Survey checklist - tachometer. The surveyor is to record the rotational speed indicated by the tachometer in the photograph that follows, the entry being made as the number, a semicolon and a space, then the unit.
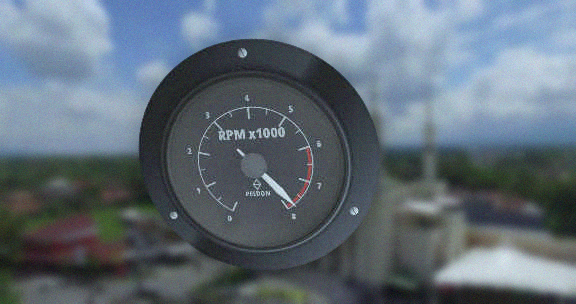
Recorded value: 7750; rpm
